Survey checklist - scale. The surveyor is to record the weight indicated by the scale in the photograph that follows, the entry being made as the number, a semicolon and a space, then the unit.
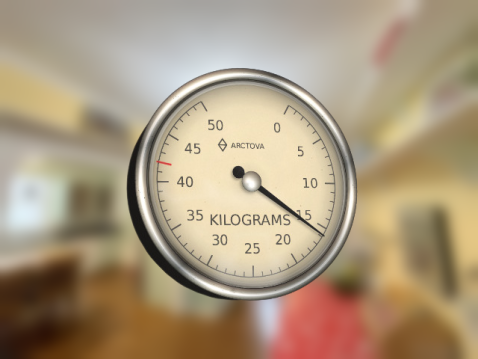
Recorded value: 16; kg
